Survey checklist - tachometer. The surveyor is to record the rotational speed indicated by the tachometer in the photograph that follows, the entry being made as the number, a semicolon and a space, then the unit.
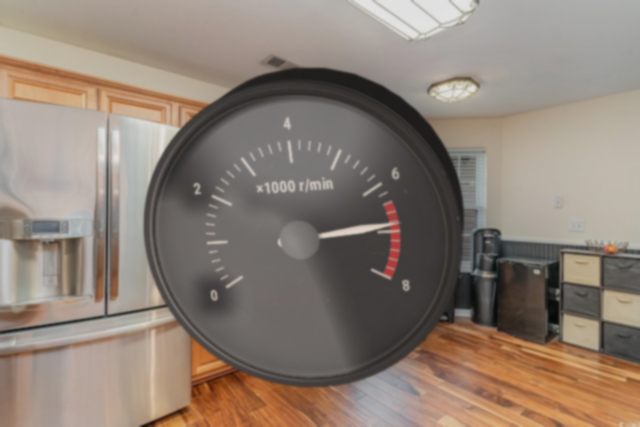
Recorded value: 6800; rpm
